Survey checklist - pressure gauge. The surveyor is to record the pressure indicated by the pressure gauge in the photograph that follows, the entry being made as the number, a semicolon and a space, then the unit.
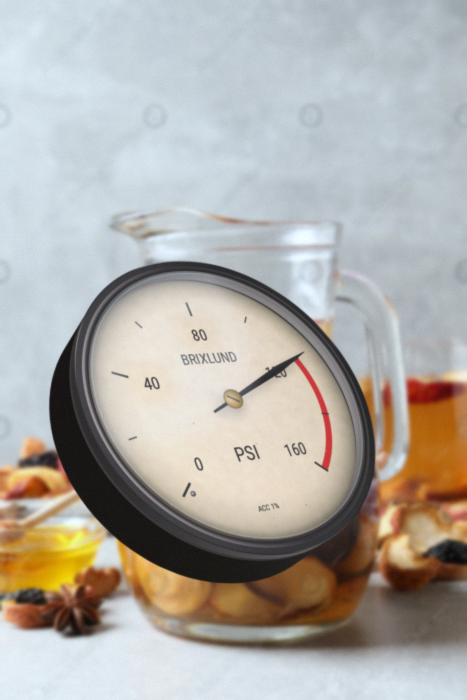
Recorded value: 120; psi
